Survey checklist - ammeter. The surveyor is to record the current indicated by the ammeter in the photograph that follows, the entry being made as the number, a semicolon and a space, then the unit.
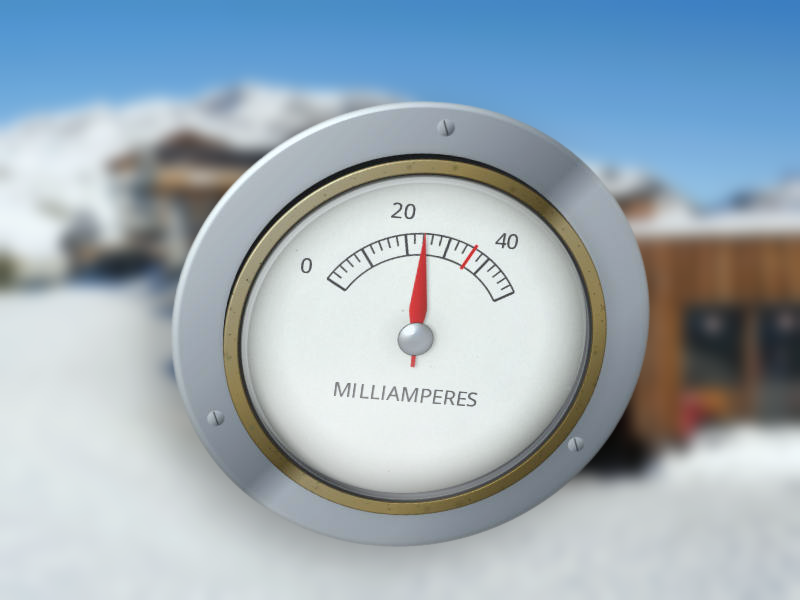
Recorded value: 24; mA
